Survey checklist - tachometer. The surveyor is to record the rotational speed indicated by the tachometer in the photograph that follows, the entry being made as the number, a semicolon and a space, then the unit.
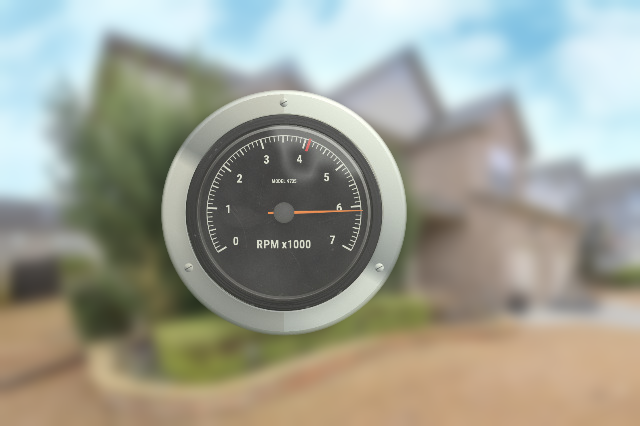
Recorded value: 6100; rpm
